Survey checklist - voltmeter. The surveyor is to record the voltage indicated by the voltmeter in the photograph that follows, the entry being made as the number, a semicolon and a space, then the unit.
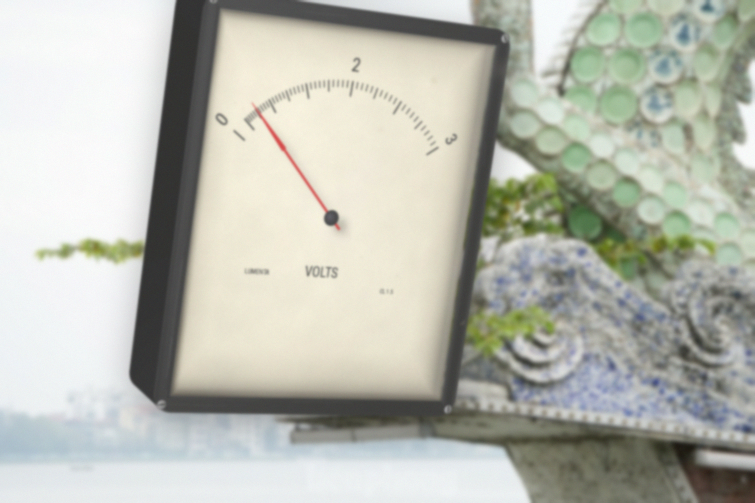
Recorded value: 0.75; V
